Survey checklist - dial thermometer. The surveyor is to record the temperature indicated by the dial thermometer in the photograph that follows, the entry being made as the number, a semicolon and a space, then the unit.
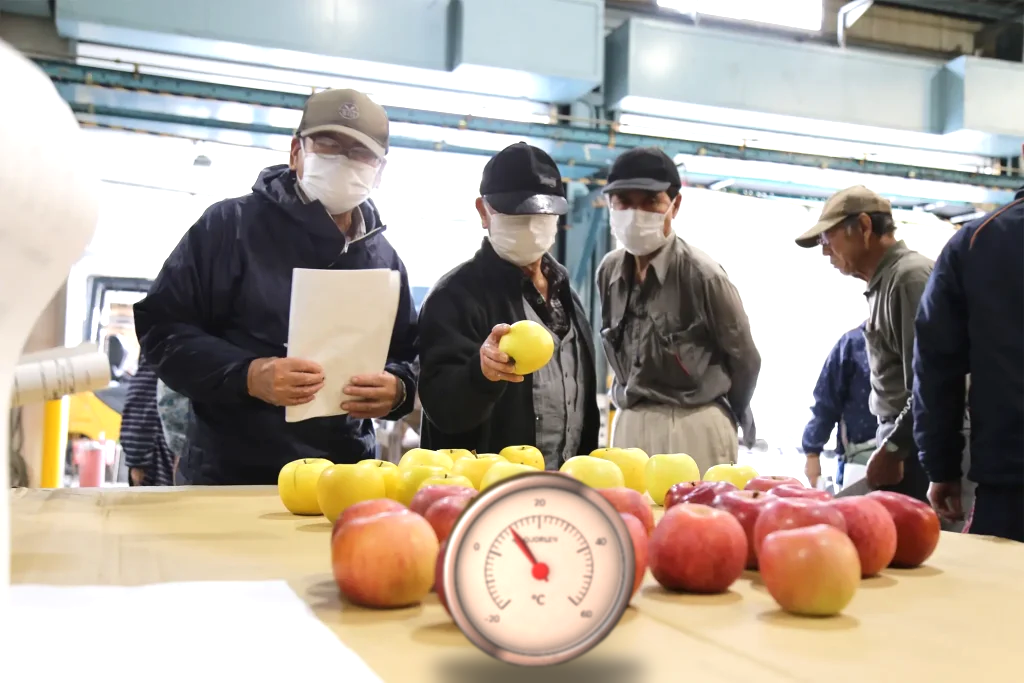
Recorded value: 10; °C
